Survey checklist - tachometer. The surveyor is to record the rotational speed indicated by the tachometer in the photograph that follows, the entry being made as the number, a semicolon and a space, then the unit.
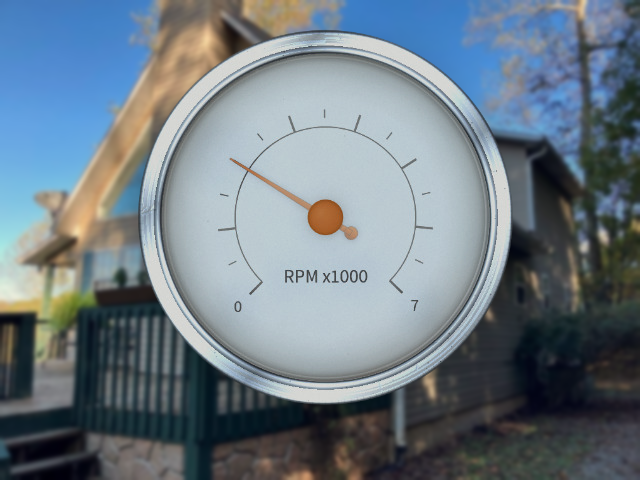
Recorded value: 2000; rpm
